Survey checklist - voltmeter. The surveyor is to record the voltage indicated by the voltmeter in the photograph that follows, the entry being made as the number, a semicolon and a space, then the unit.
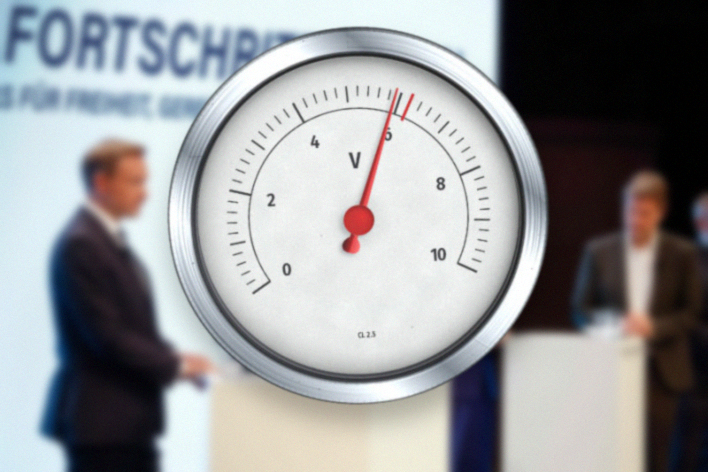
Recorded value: 5.9; V
